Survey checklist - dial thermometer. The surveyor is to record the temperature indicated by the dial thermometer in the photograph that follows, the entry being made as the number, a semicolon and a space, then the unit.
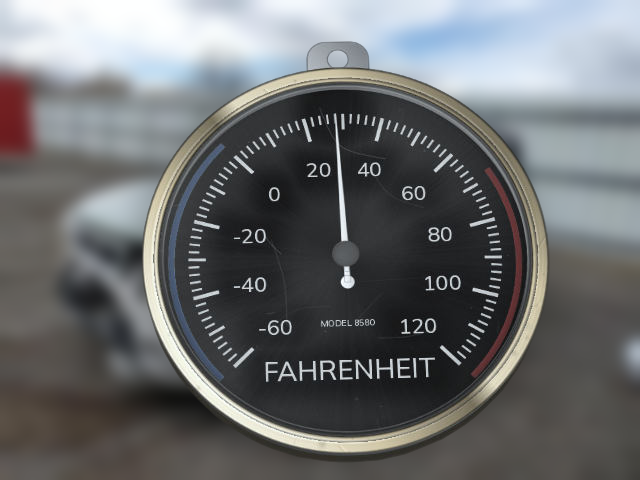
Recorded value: 28; °F
